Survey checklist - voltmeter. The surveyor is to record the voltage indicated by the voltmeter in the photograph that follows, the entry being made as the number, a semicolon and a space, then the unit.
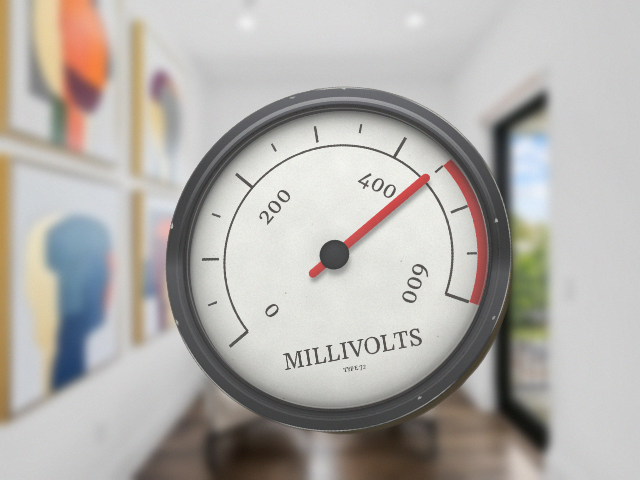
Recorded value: 450; mV
